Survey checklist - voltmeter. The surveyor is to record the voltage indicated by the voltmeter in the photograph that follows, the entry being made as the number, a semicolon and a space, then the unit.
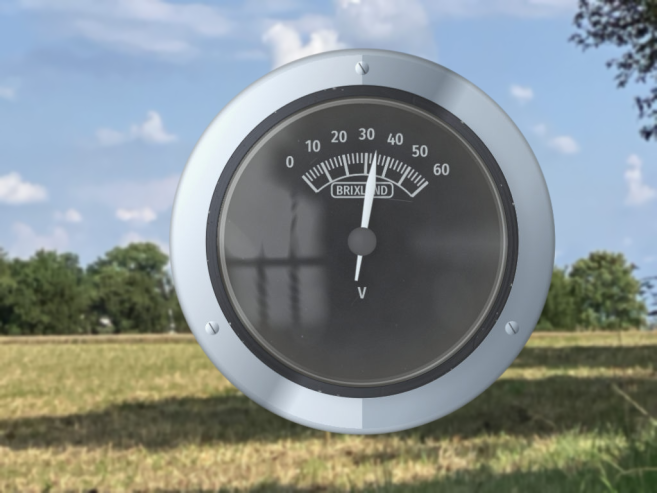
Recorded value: 34; V
